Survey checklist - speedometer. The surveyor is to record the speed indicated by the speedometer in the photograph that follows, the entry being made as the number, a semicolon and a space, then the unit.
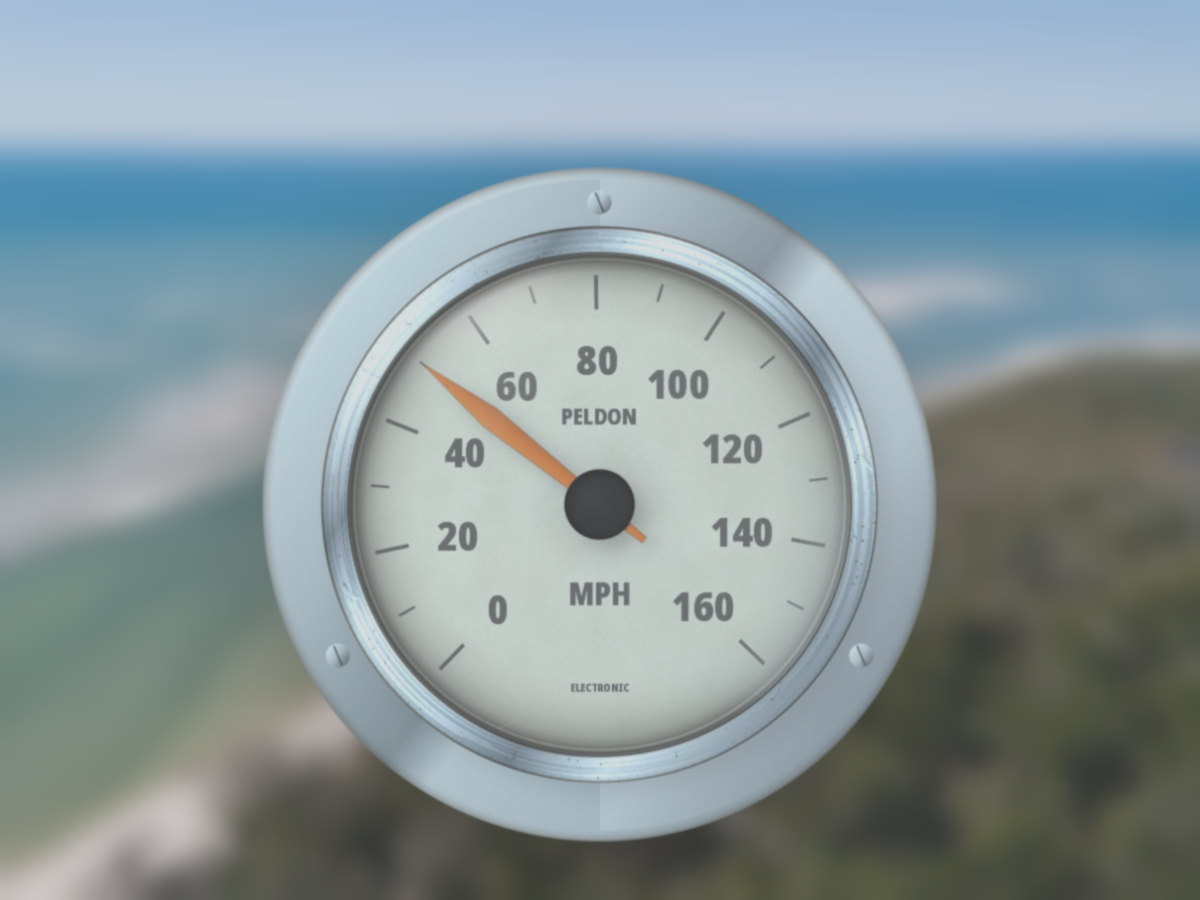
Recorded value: 50; mph
